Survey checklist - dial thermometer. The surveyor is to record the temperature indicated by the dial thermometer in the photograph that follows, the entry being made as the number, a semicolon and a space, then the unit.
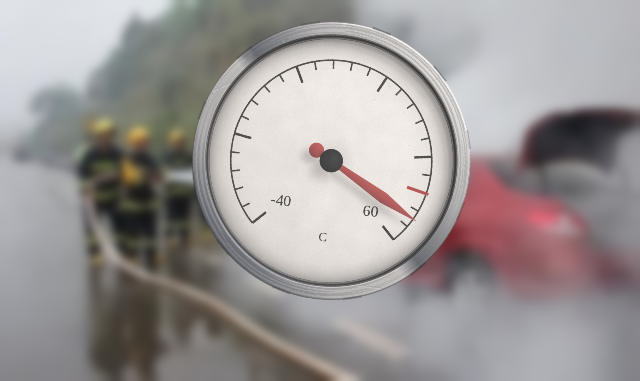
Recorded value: 54; °C
